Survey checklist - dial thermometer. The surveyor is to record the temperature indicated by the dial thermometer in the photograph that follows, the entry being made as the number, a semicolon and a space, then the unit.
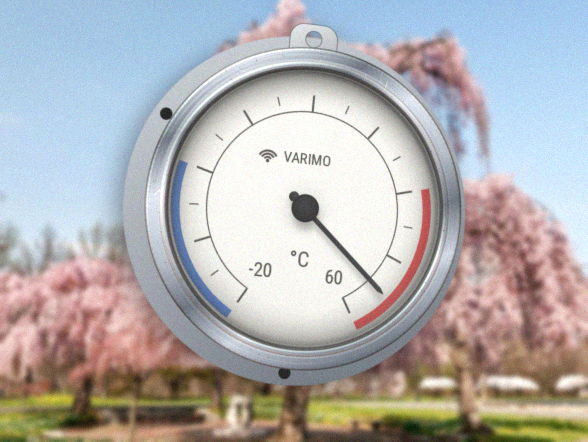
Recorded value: 55; °C
